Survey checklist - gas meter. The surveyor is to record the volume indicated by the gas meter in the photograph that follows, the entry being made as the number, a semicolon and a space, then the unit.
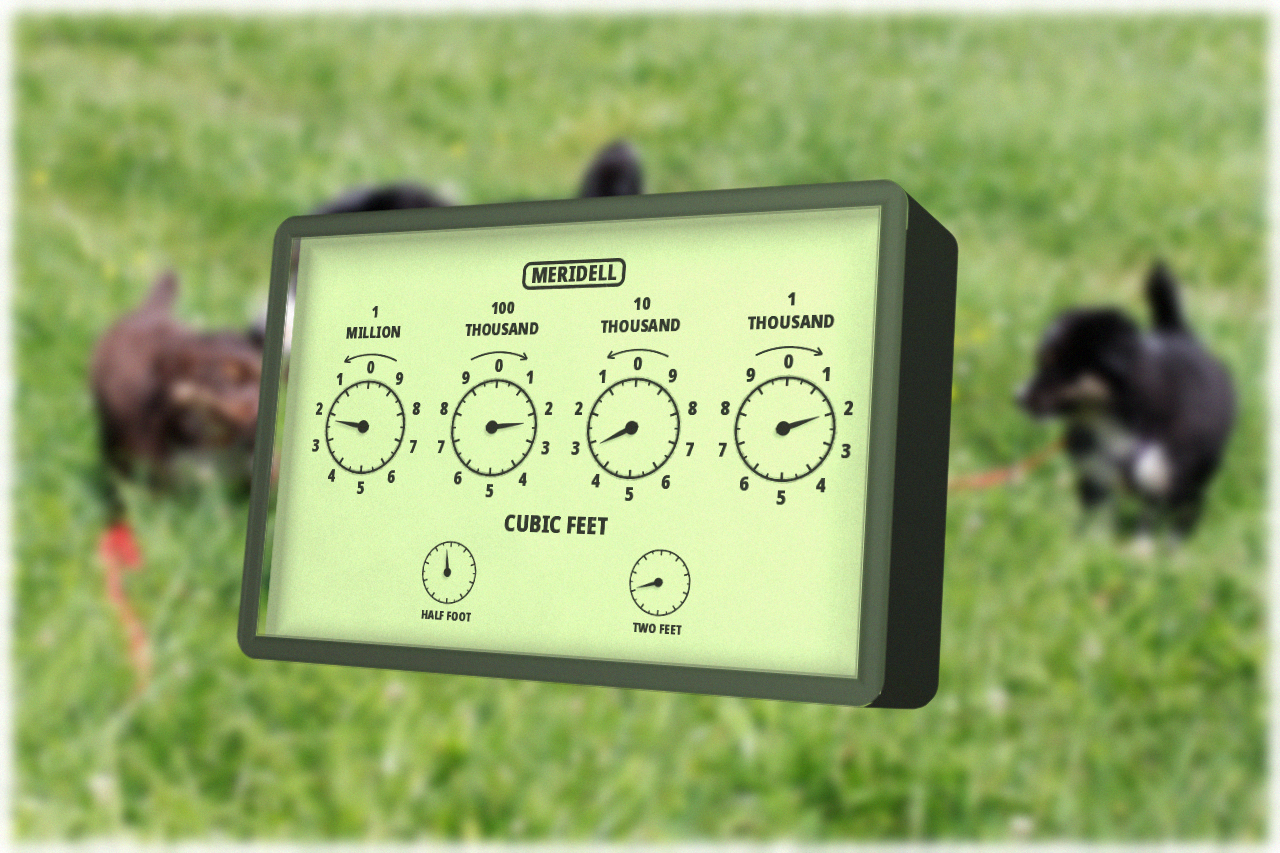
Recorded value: 223200; ft³
